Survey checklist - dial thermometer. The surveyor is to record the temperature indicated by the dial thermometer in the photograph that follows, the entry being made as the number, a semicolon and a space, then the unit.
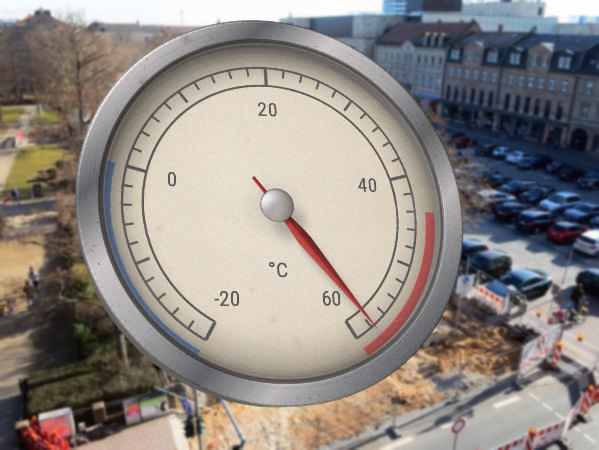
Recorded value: 58; °C
